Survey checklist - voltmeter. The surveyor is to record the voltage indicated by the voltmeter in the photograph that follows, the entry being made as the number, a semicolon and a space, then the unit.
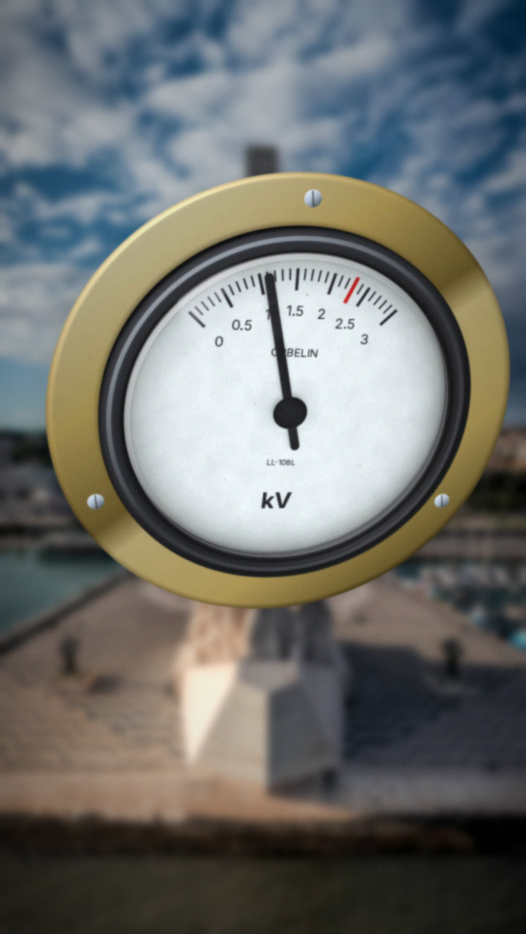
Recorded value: 1.1; kV
